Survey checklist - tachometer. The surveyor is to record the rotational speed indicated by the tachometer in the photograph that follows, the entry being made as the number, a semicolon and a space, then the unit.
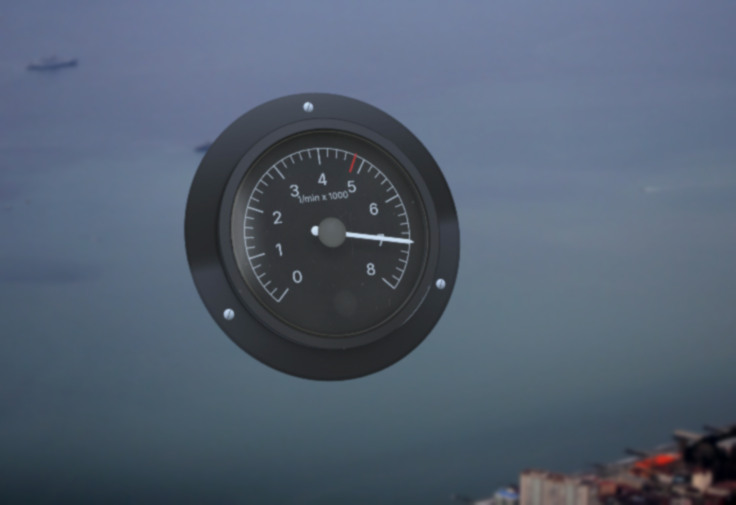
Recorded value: 7000; rpm
